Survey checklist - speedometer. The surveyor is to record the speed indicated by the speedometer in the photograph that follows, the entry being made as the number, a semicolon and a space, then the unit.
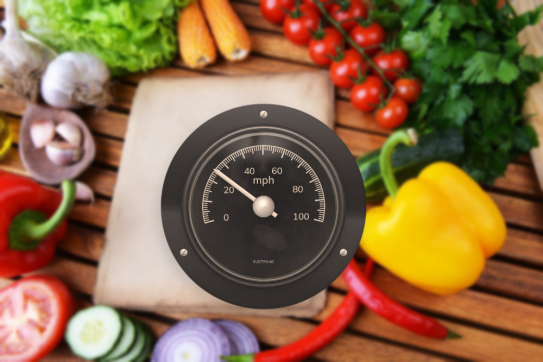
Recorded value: 25; mph
